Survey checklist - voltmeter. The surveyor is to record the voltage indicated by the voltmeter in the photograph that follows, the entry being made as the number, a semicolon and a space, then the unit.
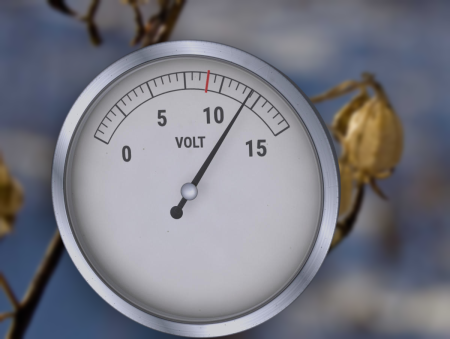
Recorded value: 12; V
